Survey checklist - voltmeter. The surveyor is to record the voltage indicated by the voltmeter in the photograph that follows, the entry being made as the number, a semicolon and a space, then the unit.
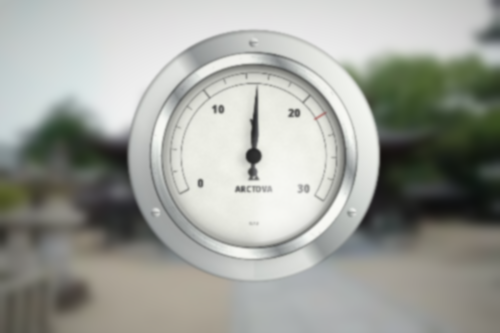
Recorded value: 15; V
